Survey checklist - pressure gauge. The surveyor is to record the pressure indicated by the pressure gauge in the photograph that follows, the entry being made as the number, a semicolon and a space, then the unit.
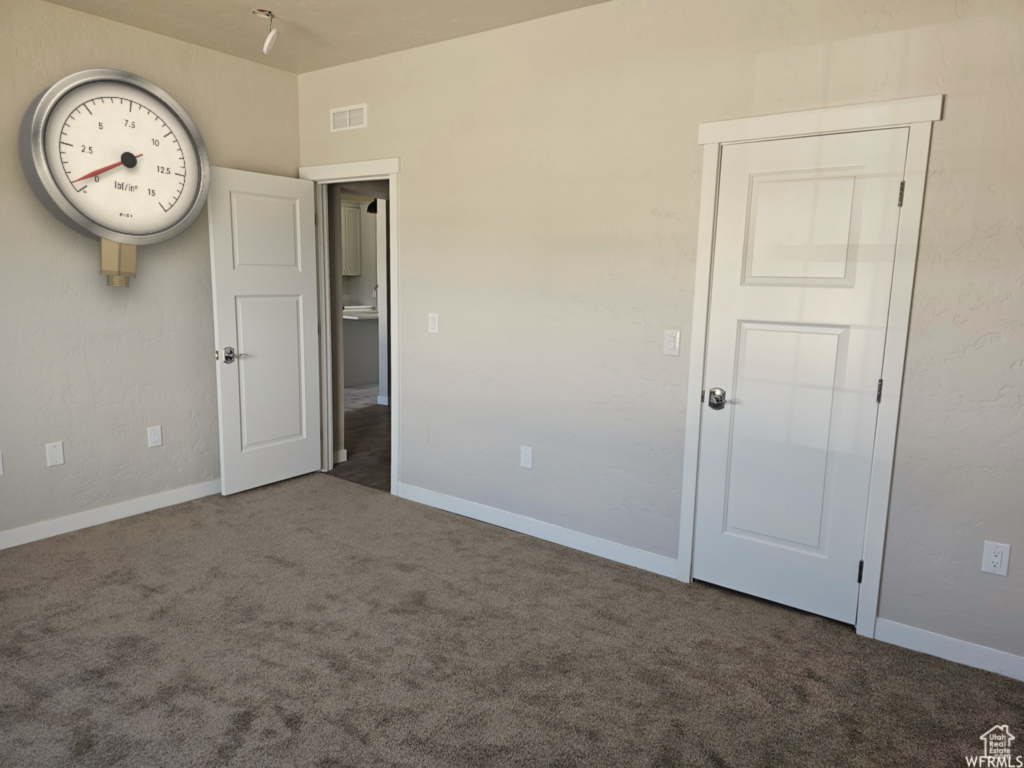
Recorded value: 0.5; psi
